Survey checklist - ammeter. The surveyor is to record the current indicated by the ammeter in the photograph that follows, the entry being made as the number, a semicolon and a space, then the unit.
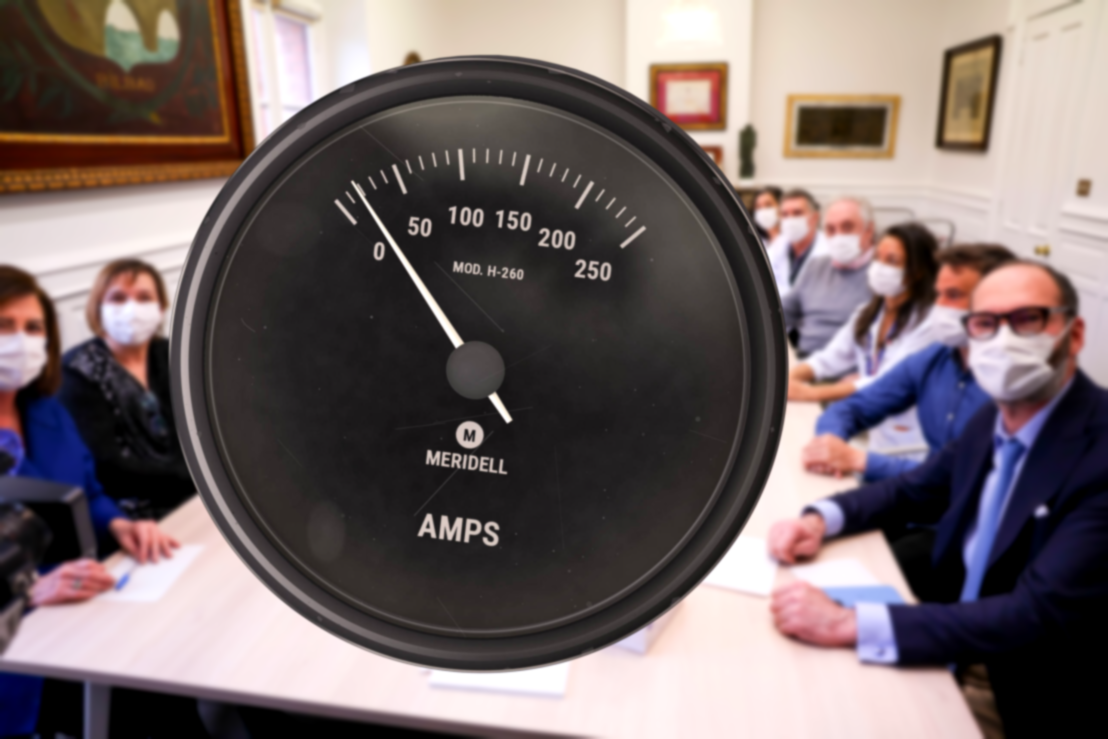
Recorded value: 20; A
